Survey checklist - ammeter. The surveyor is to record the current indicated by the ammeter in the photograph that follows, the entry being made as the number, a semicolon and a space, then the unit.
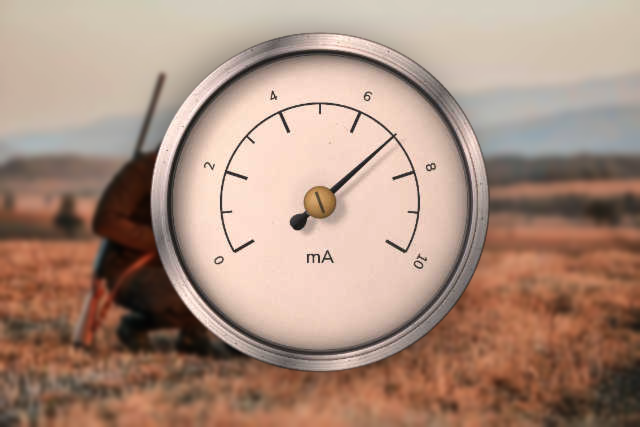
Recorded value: 7; mA
